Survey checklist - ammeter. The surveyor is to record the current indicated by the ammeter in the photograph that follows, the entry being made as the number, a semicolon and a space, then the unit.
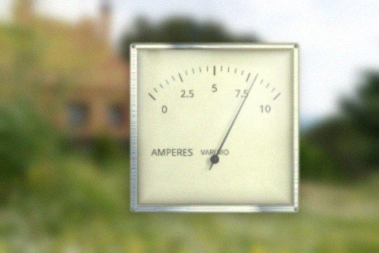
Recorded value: 8; A
